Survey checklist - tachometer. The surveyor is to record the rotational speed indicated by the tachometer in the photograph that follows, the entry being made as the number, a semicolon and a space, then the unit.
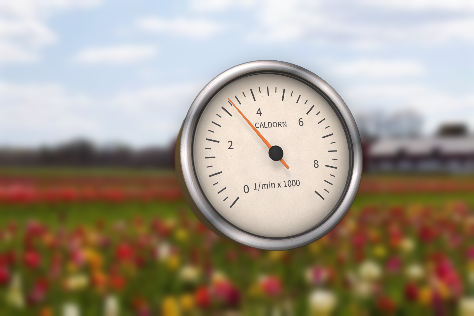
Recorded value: 3250; rpm
